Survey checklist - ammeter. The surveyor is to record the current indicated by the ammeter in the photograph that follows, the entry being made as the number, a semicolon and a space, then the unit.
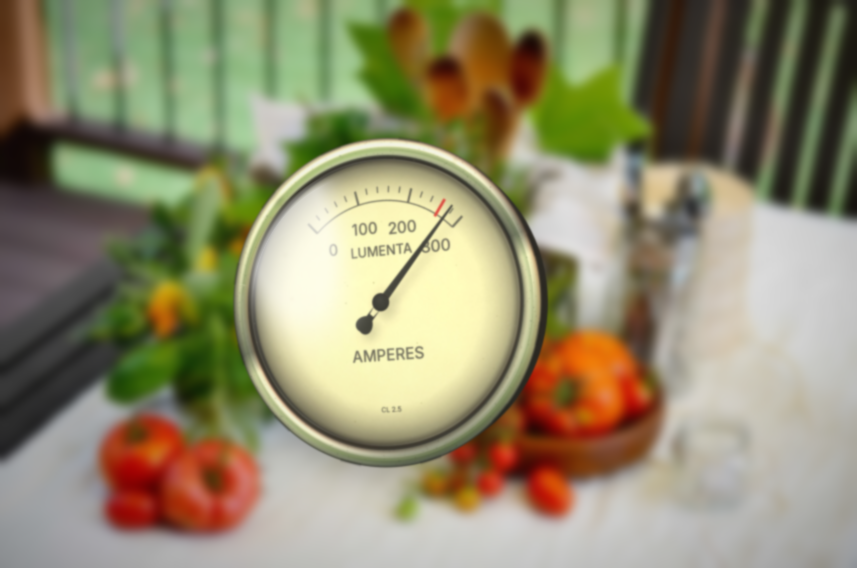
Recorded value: 280; A
